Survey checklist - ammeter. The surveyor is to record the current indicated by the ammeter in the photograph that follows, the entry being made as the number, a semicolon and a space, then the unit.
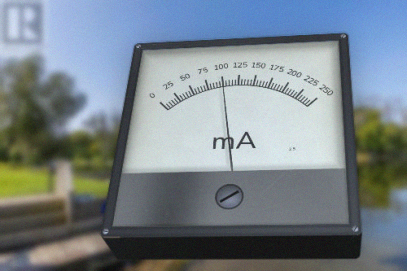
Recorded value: 100; mA
